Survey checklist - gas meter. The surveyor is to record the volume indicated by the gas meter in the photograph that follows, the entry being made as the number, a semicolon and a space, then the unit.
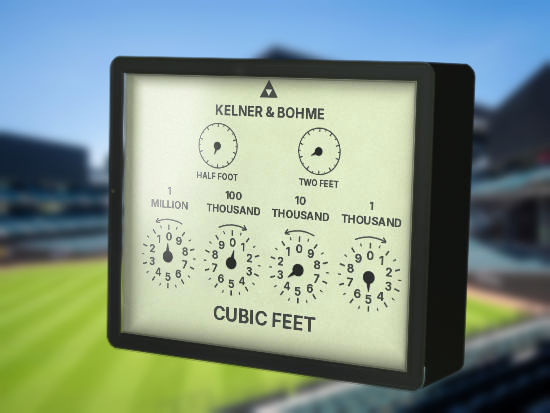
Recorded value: 3500; ft³
